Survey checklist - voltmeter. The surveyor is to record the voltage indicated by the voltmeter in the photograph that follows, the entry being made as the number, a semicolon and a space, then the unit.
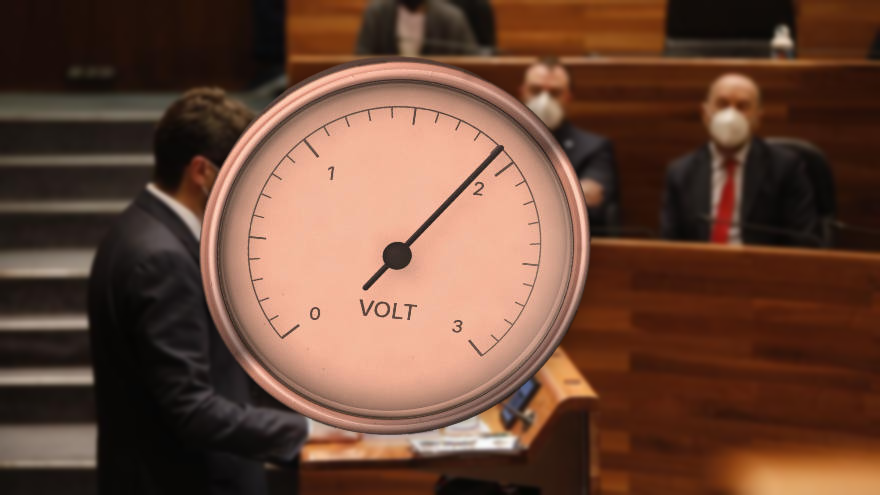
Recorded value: 1.9; V
